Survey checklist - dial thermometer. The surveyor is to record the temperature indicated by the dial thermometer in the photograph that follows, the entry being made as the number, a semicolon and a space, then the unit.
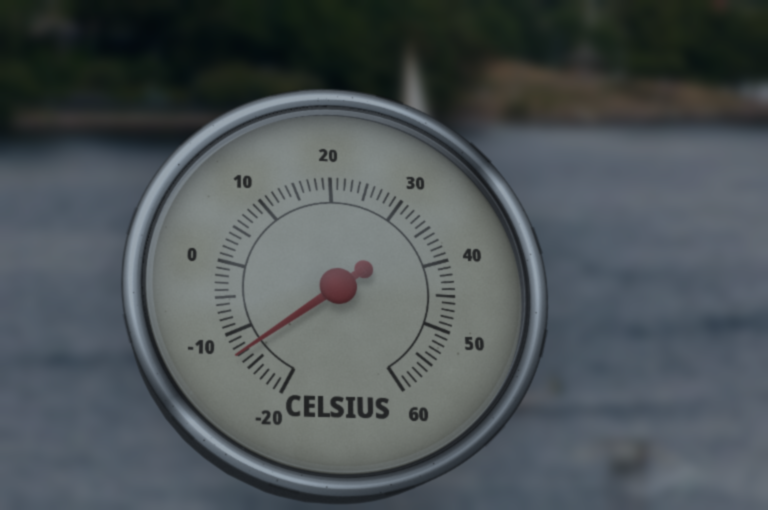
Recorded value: -13; °C
